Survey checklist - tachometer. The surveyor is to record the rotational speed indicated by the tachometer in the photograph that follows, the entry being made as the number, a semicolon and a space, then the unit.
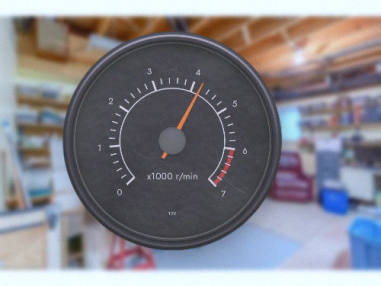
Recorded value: 4200; rpm
